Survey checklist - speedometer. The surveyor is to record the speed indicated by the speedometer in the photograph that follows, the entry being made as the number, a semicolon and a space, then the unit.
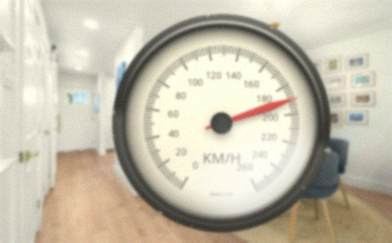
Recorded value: 190; km/h
